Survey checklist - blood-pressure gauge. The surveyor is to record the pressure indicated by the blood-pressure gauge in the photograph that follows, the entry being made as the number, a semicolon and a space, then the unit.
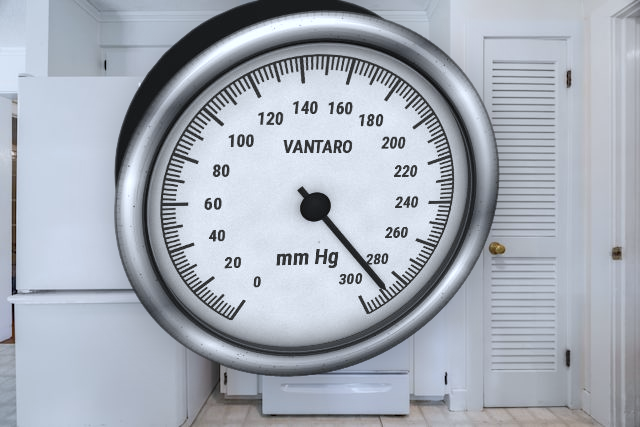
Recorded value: 288; mmHg
